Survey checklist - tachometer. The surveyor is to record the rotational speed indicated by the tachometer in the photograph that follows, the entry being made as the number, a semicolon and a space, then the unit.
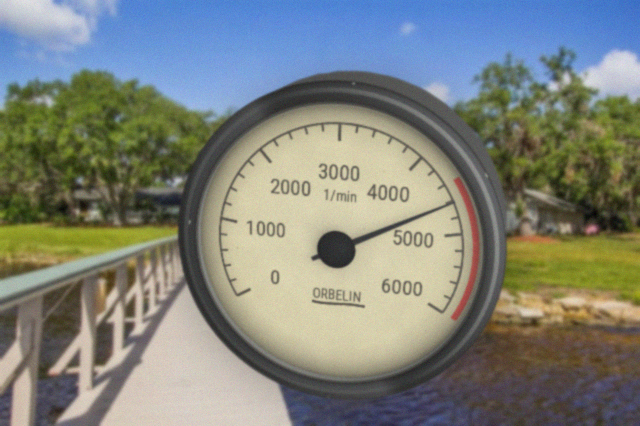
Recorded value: 4600; rpm
